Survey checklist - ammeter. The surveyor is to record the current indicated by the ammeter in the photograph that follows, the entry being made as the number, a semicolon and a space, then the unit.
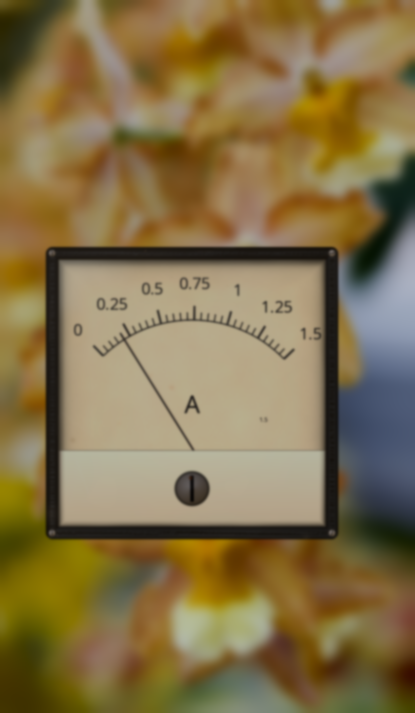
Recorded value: 0.2; A
